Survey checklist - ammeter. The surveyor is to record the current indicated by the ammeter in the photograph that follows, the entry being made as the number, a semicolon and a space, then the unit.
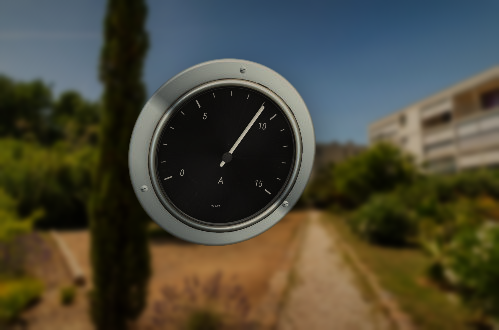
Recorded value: 9; A
